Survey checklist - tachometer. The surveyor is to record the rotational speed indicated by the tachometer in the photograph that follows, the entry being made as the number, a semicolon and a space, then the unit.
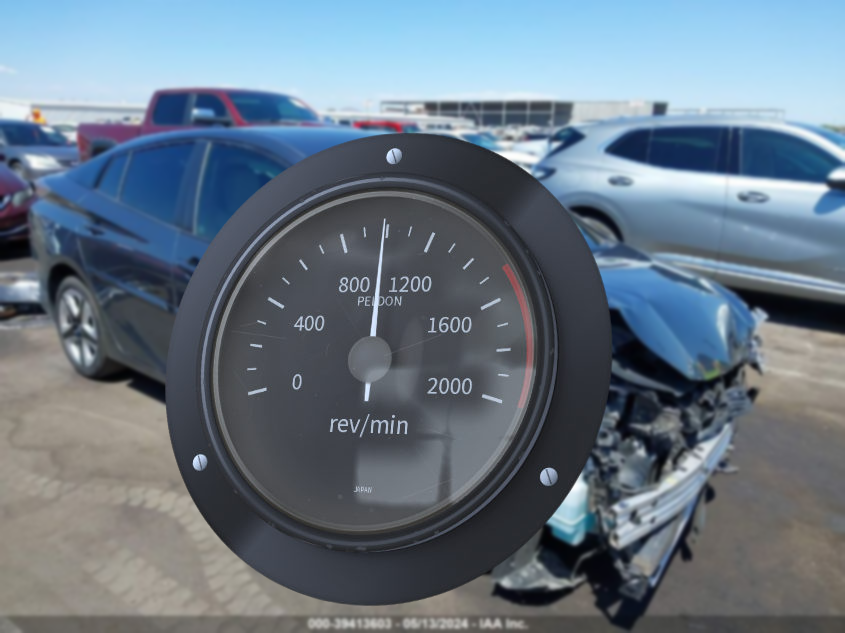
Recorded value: 1000; rpm
